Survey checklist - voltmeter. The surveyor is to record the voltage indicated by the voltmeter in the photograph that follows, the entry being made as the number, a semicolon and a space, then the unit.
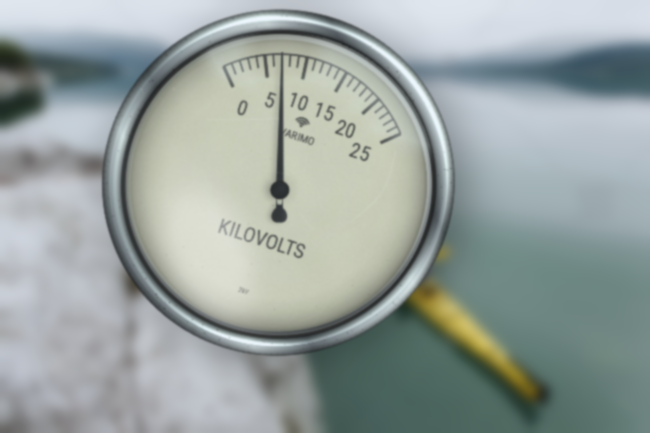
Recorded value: 7; kV
